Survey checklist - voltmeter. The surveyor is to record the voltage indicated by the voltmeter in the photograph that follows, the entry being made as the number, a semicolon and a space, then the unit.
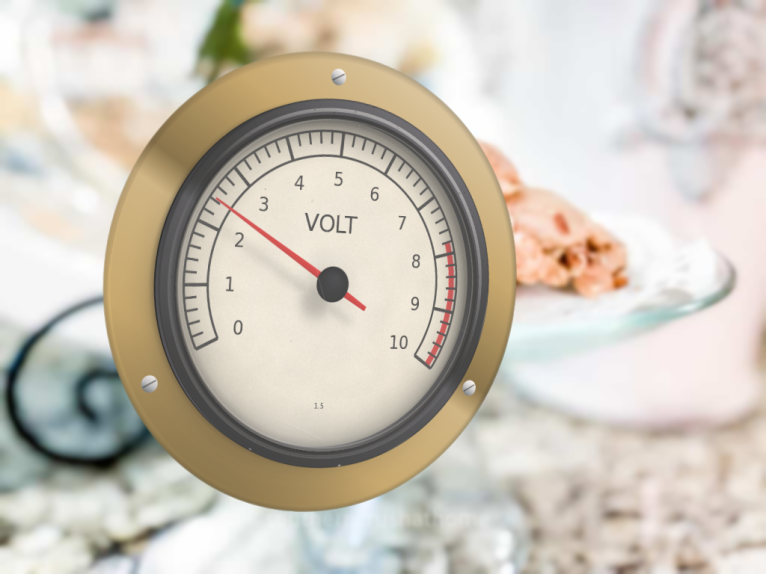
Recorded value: 2.4; V
